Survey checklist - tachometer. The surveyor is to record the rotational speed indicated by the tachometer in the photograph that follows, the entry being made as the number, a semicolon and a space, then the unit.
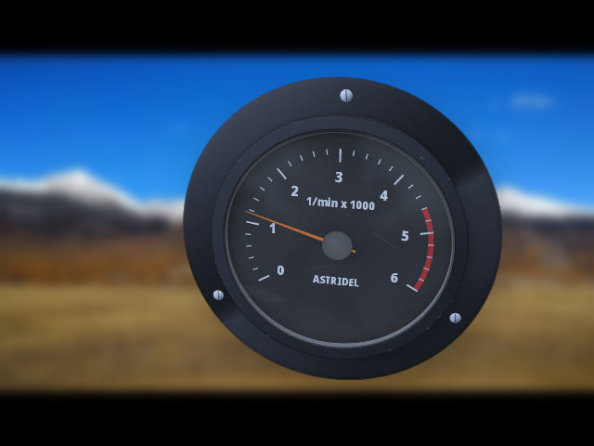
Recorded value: 1200; rpm
